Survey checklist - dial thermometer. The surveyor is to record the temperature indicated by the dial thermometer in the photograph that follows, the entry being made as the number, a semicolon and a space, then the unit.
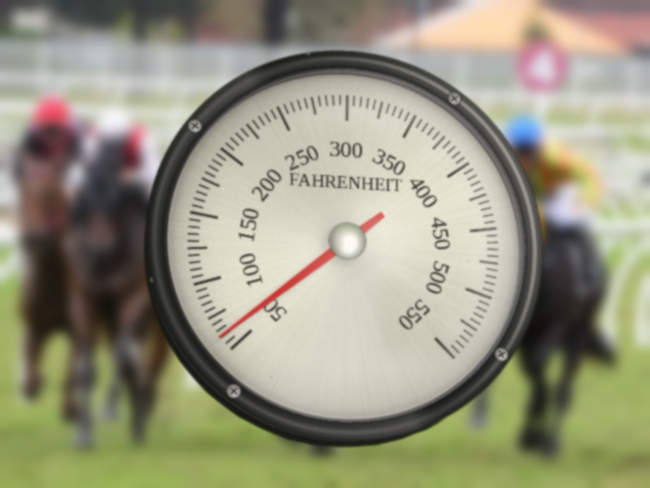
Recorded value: 60; °F
